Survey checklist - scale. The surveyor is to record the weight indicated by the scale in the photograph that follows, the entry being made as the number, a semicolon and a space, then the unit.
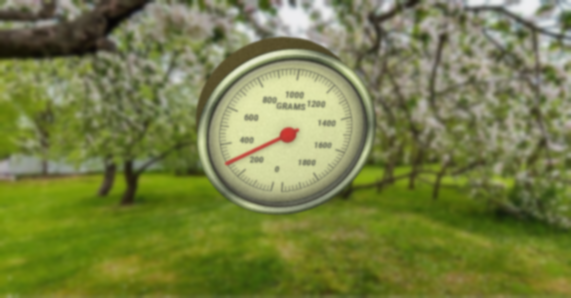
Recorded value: 300; g
